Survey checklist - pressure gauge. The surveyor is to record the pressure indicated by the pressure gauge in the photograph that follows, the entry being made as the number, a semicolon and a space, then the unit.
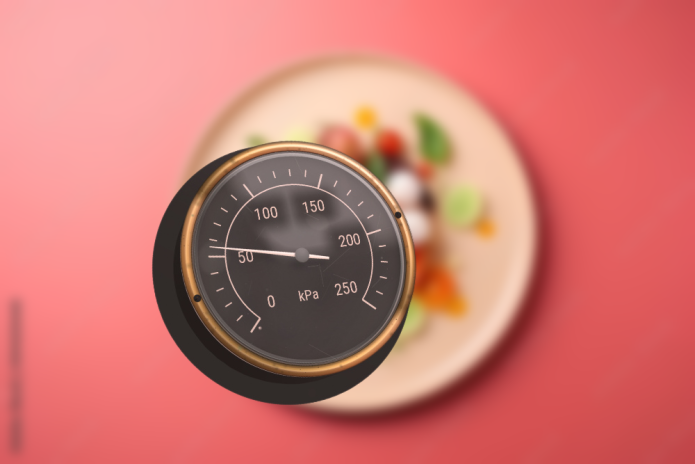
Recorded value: 55; kPa
